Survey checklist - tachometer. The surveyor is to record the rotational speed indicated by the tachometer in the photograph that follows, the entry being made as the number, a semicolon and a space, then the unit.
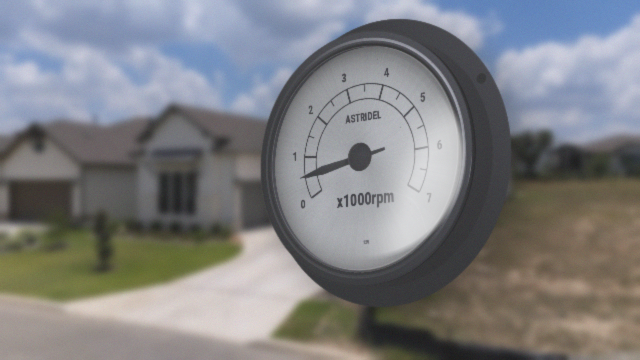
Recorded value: 500; rpm
